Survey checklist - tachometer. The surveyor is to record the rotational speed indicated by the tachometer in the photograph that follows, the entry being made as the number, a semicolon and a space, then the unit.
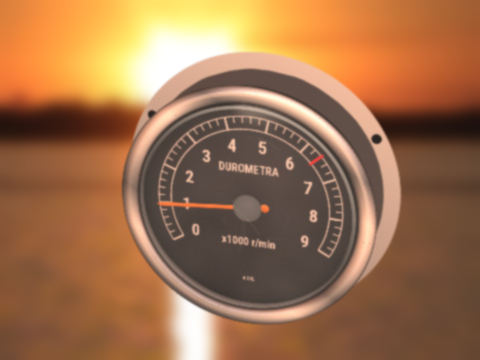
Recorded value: 1000; rpm
